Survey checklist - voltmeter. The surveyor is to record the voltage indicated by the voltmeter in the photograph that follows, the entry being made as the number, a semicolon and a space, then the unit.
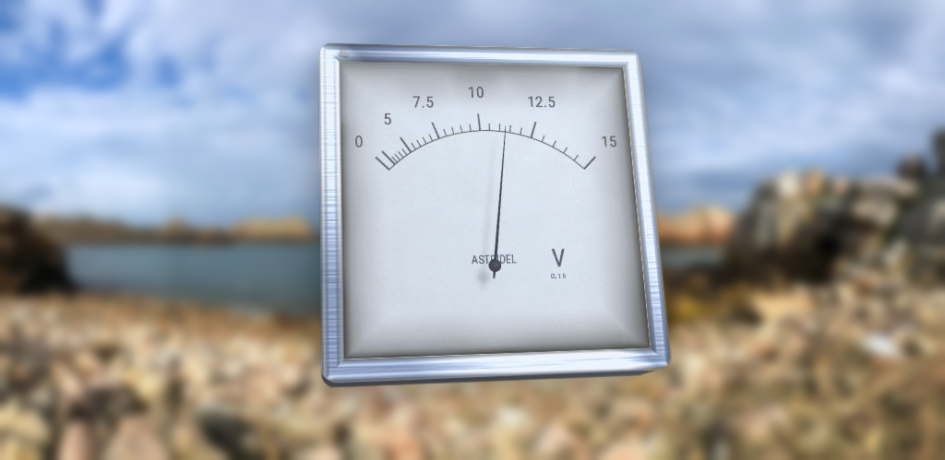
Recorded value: 11.25; V
